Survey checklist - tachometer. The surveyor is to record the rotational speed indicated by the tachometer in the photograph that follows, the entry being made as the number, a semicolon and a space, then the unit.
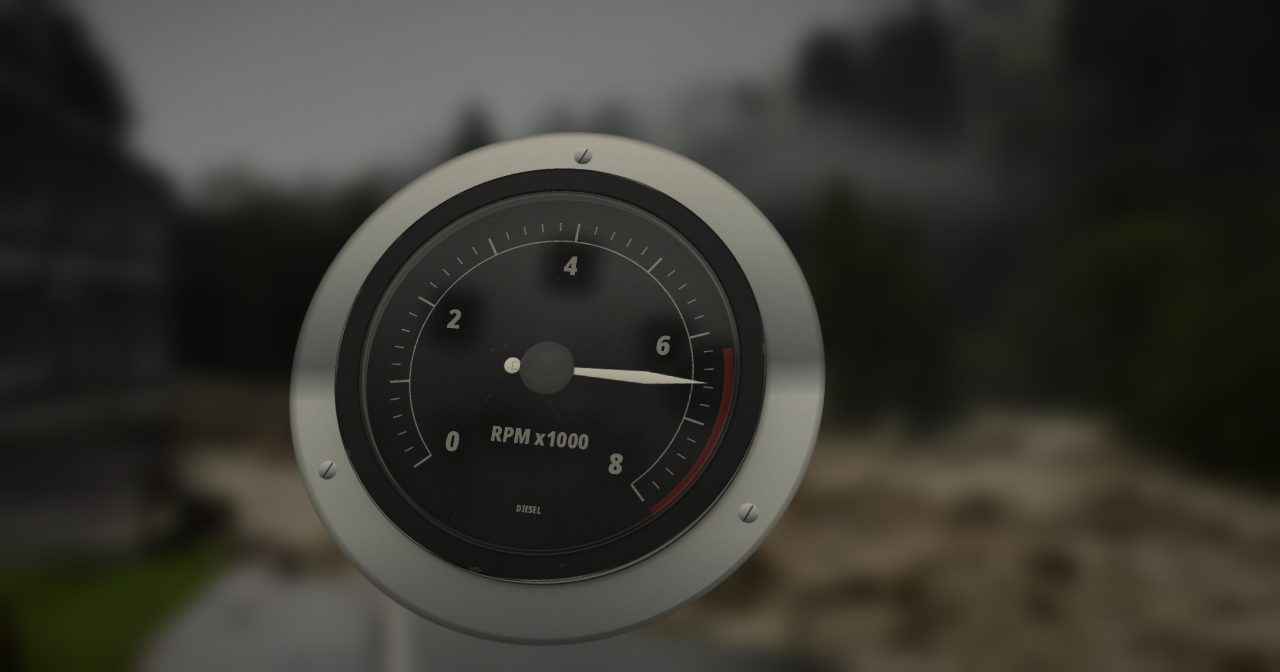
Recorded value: 6600; rpm
